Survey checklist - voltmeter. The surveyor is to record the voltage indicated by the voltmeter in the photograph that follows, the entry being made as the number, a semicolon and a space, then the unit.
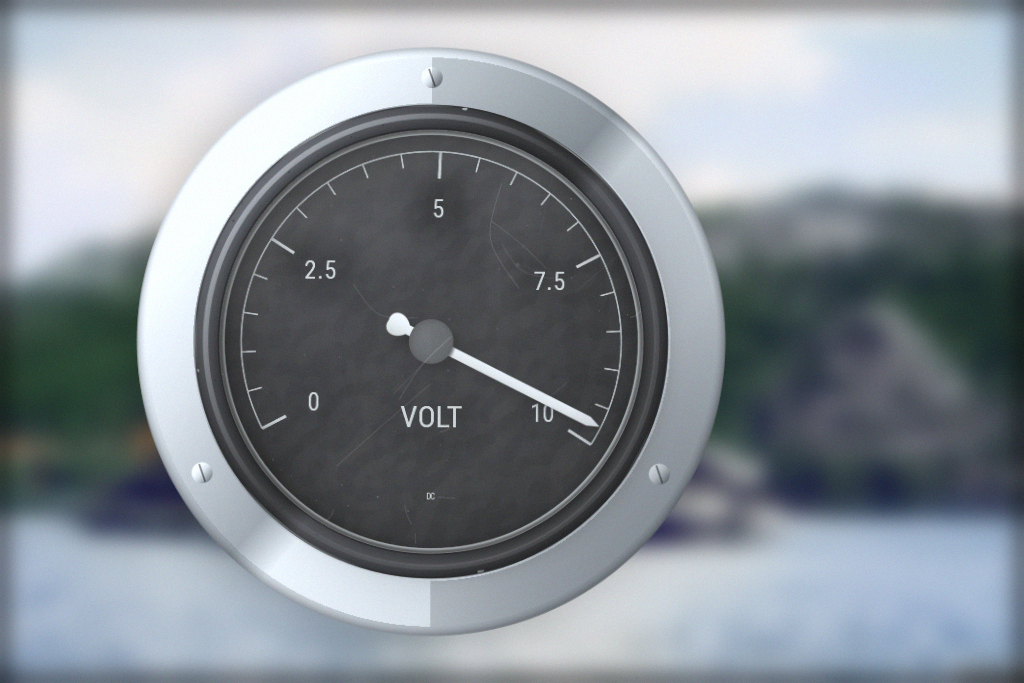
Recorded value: 9.75; V
